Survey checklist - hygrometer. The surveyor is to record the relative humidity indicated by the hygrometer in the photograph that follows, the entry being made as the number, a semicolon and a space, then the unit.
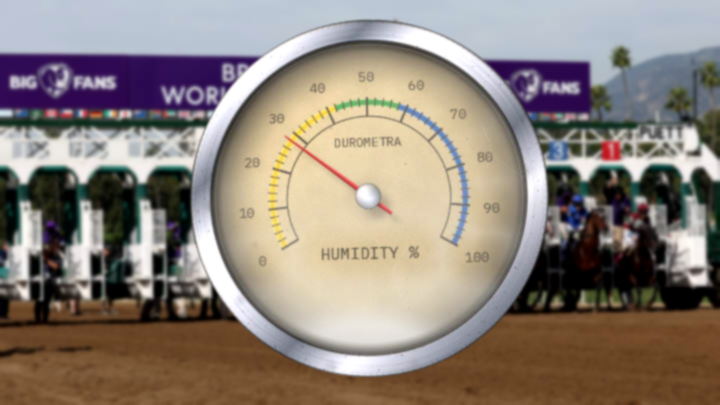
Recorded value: 28; %
